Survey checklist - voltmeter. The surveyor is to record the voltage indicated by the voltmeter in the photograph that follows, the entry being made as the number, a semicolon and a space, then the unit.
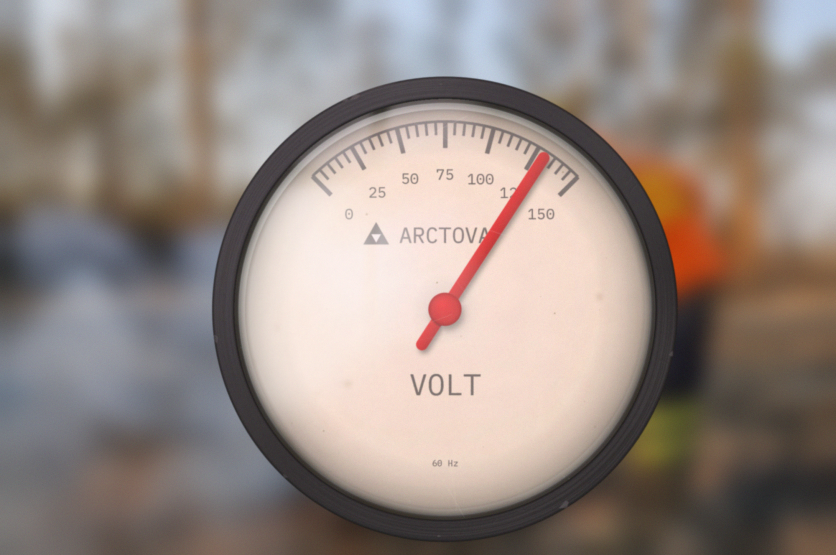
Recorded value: 130; V
